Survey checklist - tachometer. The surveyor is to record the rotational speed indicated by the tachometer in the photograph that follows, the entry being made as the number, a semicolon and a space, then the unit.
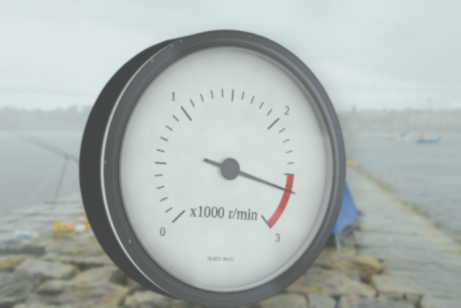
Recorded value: 2650; rpm
